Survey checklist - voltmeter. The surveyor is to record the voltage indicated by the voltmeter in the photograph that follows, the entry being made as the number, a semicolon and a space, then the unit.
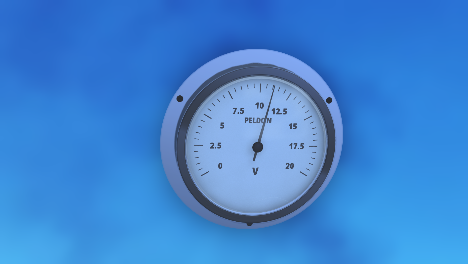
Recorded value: 11; V
